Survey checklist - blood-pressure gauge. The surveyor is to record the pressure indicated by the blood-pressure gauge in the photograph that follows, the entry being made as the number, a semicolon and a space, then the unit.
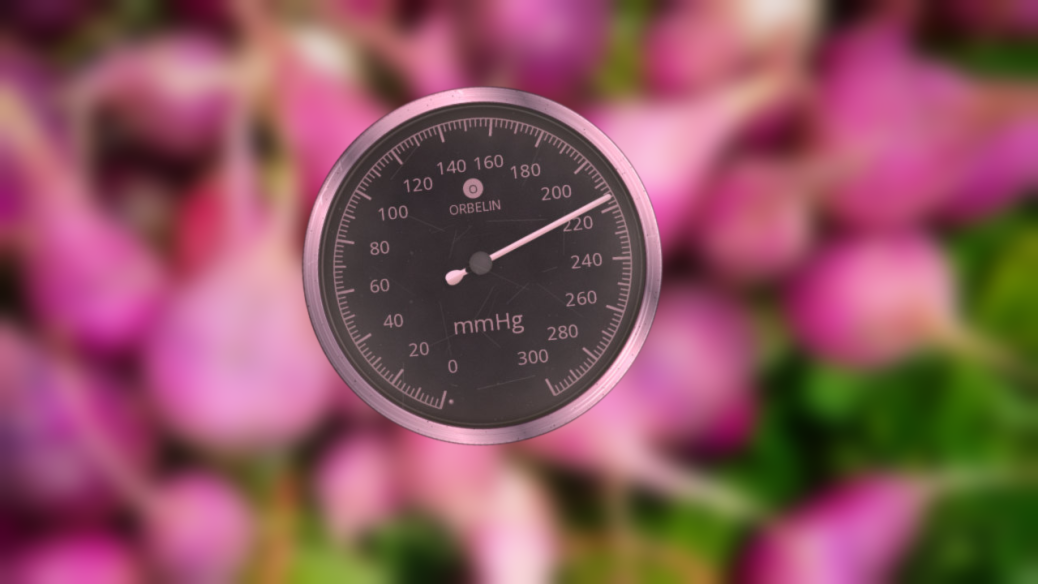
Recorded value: 216; mmHg
